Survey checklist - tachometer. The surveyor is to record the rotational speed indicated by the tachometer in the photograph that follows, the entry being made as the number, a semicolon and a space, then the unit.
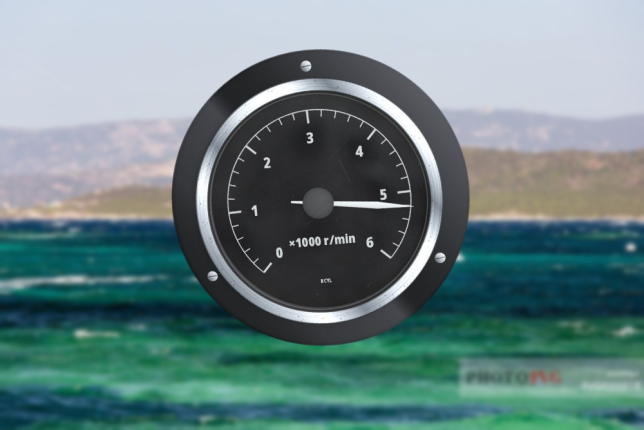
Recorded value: 5200; rpm
